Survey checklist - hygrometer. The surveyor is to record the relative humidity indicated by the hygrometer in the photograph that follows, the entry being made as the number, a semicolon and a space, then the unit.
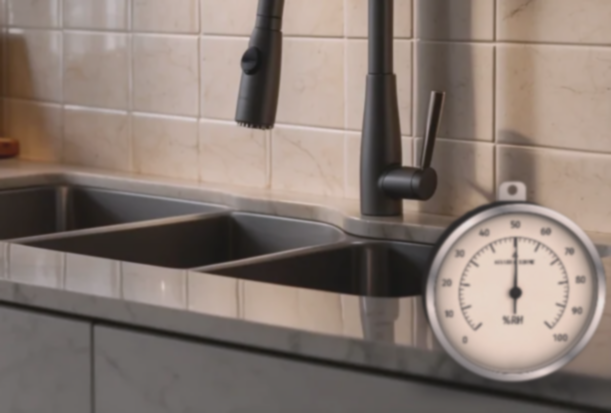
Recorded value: 50; %
